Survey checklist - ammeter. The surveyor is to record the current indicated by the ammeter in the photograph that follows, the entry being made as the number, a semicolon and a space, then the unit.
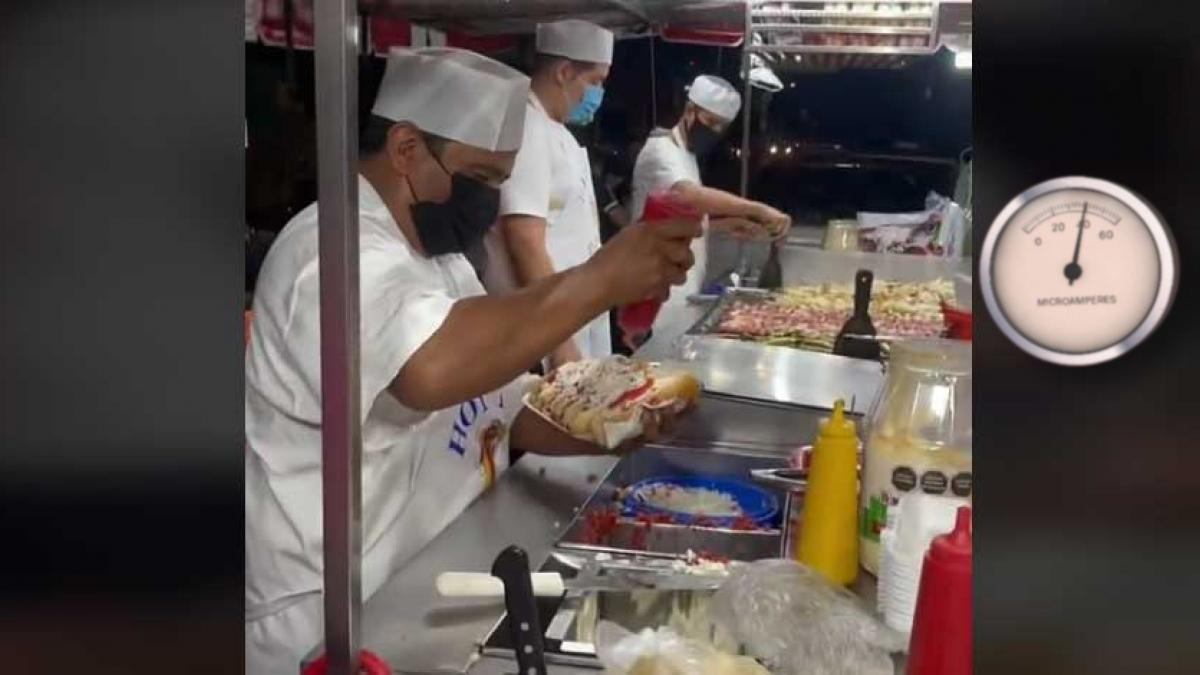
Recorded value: 40; µA
